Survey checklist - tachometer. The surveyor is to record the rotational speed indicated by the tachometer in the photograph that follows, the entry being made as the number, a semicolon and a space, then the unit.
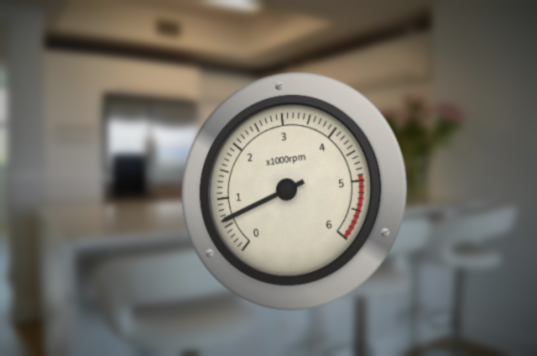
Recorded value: 600; rpm
